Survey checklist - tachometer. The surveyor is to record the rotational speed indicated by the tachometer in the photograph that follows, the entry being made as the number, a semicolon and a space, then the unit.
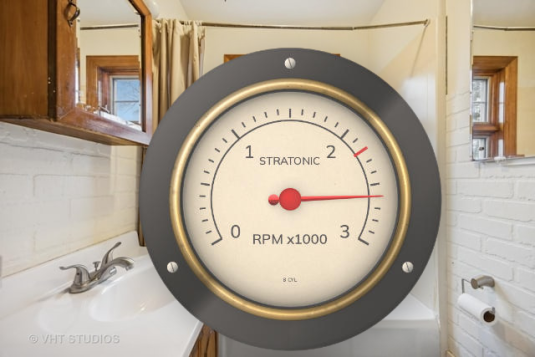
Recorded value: 2600; rpm
